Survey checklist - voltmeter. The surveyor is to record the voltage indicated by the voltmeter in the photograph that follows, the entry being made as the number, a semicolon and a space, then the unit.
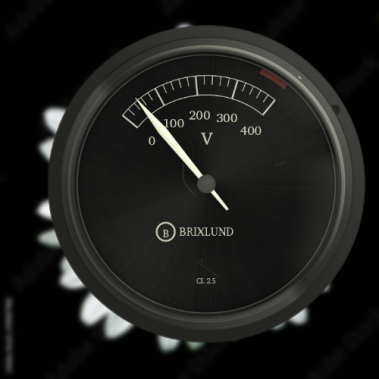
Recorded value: 50; V
